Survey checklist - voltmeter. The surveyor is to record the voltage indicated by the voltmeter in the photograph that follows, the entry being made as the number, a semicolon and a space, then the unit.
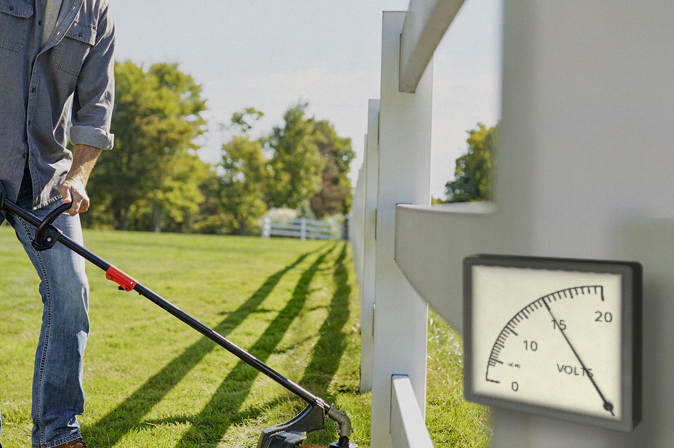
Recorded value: 15; V
